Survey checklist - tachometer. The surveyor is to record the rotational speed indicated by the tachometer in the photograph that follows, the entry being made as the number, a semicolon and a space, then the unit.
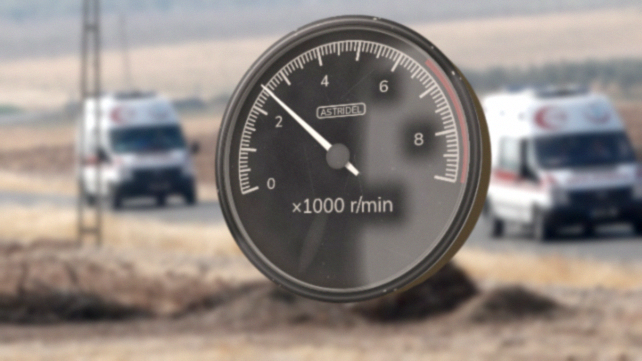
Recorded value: 2500; rpm
